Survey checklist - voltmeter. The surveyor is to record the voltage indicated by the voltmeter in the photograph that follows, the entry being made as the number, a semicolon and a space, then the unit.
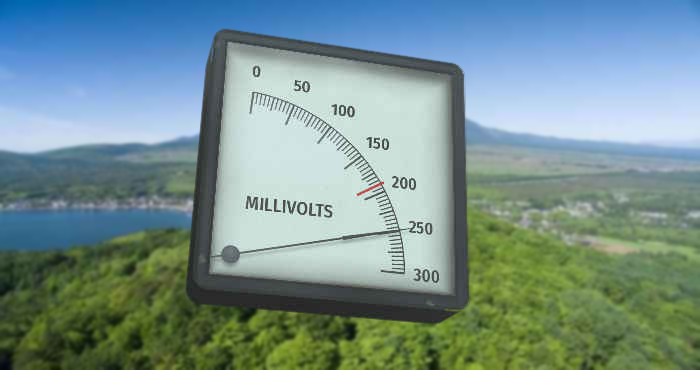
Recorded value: 250; mV
